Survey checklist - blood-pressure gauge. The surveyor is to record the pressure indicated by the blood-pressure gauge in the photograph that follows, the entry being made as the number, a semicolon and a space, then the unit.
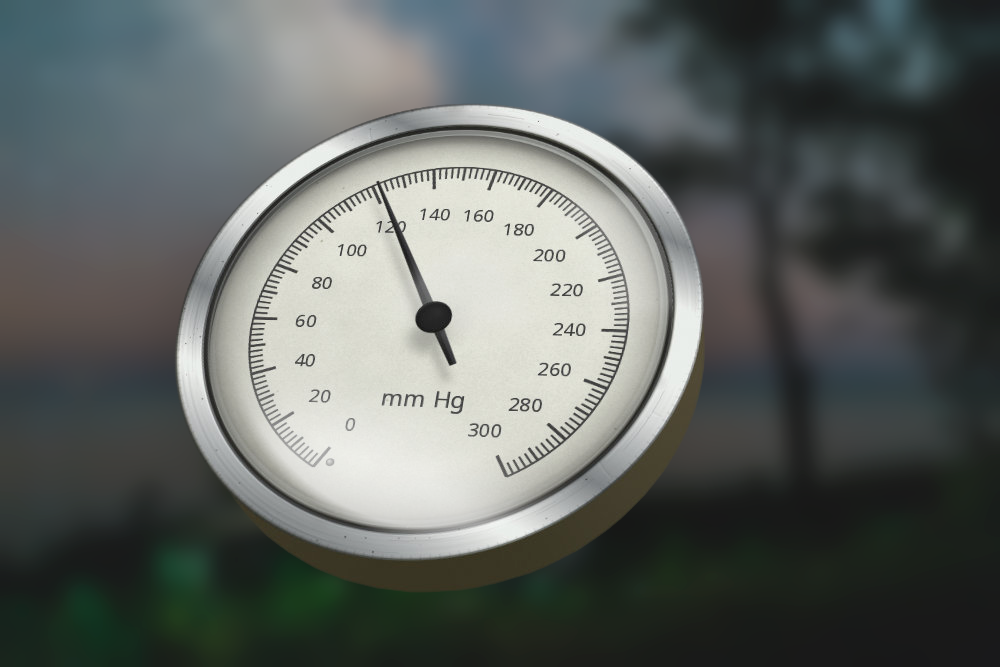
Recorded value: 122; mmHg
